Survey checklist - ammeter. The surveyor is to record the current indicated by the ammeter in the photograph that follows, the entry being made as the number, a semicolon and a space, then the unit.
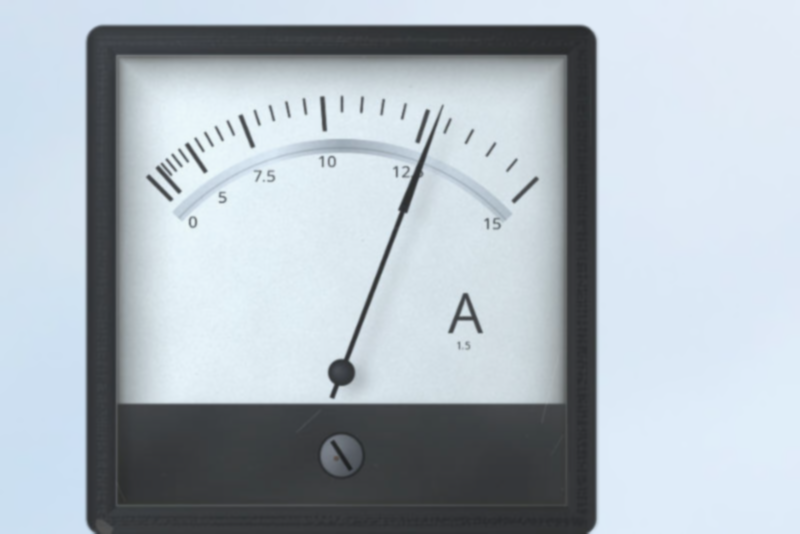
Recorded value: 12.75; A
